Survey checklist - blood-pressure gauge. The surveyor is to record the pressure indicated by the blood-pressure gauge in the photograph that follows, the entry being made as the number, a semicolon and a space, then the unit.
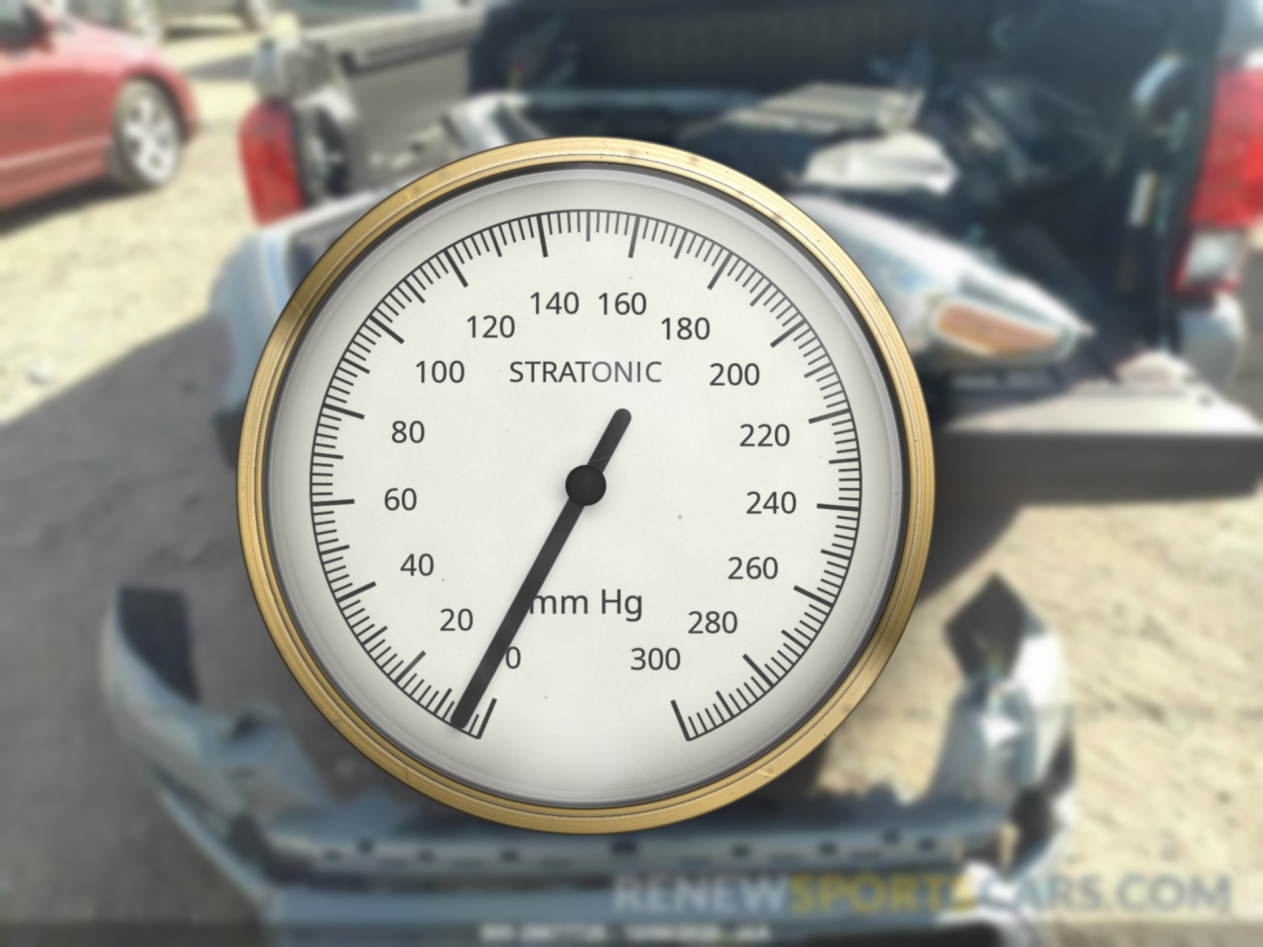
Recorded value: 5; mmHg
